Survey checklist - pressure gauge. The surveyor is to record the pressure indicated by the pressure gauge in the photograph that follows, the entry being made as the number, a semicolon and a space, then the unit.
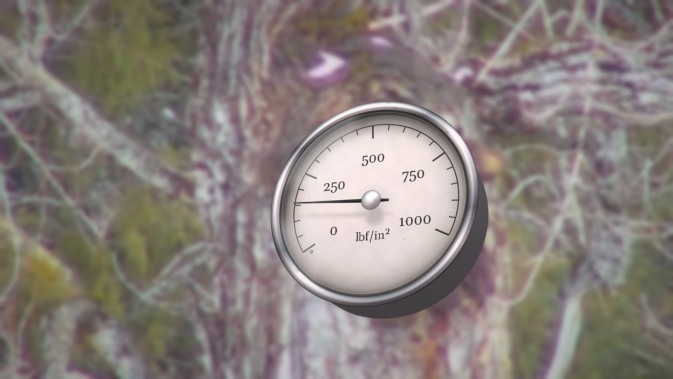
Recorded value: 150; psi
